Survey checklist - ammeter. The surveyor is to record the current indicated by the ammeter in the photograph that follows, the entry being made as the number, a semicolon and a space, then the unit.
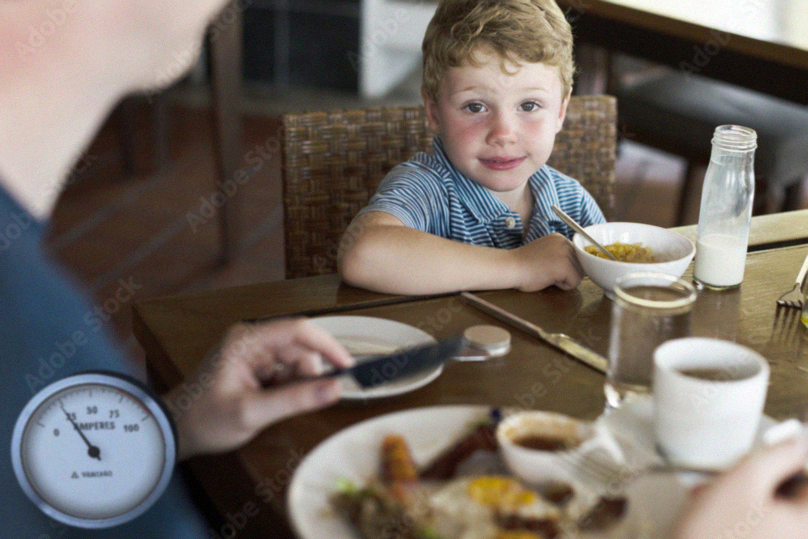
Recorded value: 25; A
